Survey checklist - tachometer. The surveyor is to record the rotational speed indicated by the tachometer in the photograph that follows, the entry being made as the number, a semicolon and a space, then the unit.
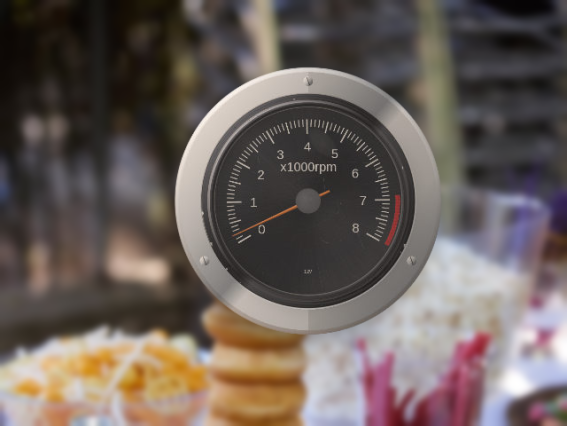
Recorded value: 200; rpm
